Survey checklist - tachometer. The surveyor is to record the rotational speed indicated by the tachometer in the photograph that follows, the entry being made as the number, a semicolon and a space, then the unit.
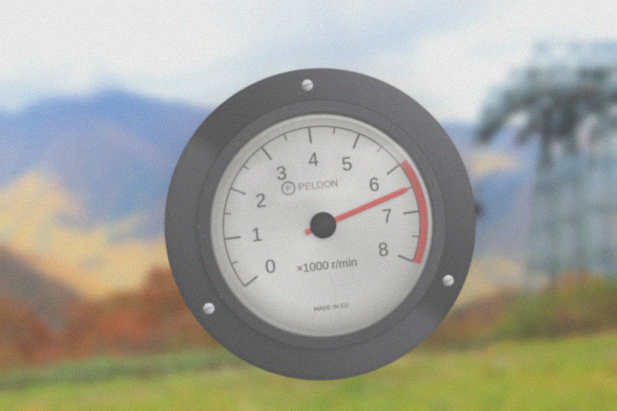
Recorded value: 6500; rpm
